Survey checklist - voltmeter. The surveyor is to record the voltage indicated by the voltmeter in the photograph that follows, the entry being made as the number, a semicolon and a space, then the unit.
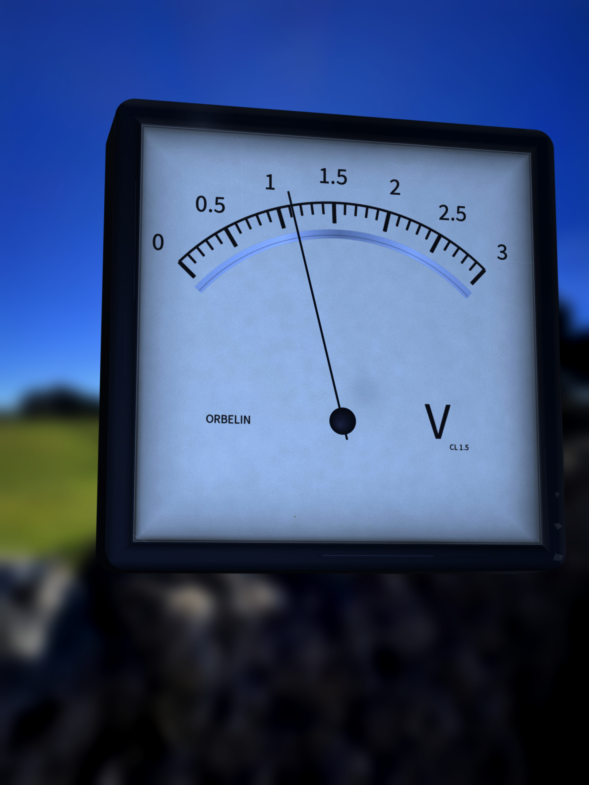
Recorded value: 1.1; V
